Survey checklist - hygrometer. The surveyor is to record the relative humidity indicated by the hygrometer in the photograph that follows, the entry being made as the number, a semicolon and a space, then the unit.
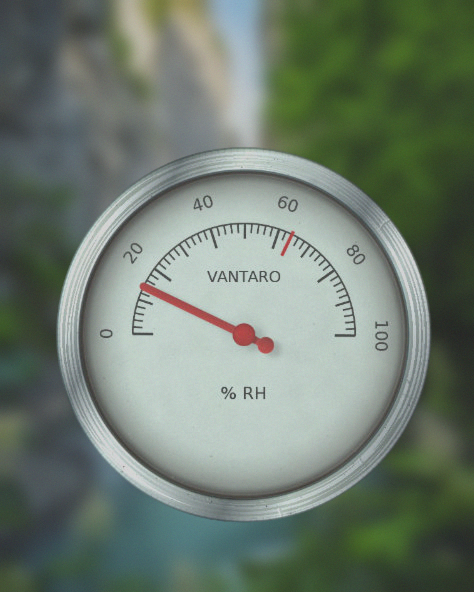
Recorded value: 14; %
